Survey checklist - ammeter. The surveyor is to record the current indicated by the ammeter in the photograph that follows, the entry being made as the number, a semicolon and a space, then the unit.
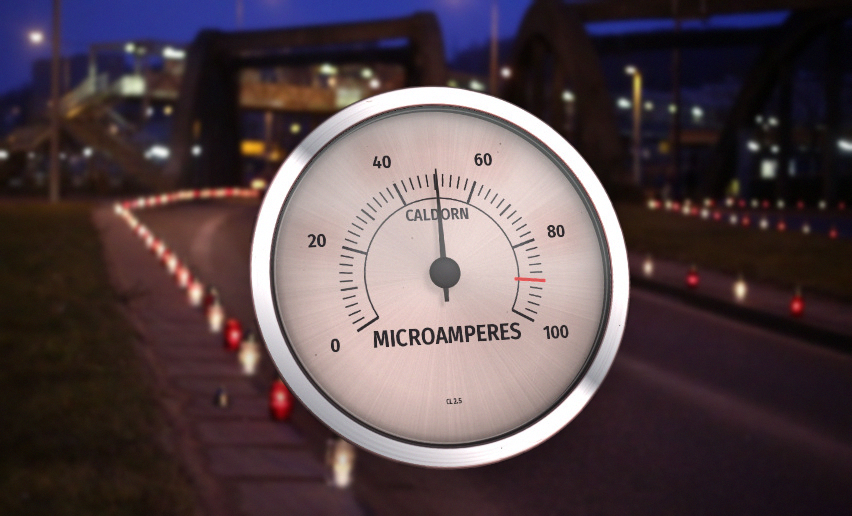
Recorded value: 50; µA
